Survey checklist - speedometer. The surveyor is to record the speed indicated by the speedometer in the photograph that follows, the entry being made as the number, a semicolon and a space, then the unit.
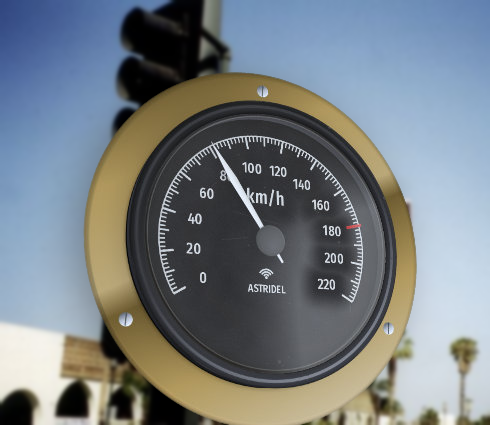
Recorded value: 80; km/h
